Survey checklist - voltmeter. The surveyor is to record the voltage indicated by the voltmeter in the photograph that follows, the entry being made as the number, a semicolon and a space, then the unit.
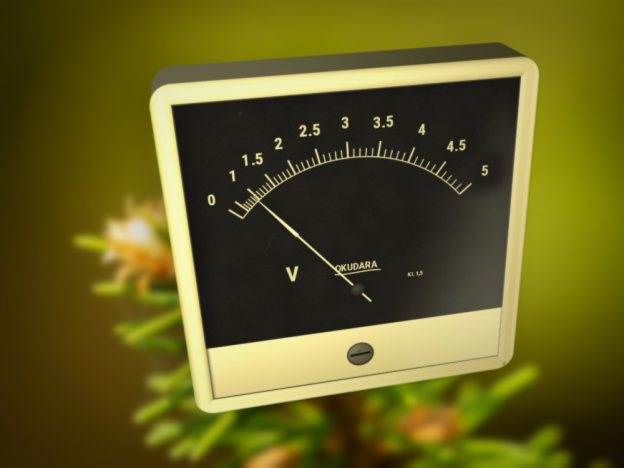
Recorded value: 1; V
